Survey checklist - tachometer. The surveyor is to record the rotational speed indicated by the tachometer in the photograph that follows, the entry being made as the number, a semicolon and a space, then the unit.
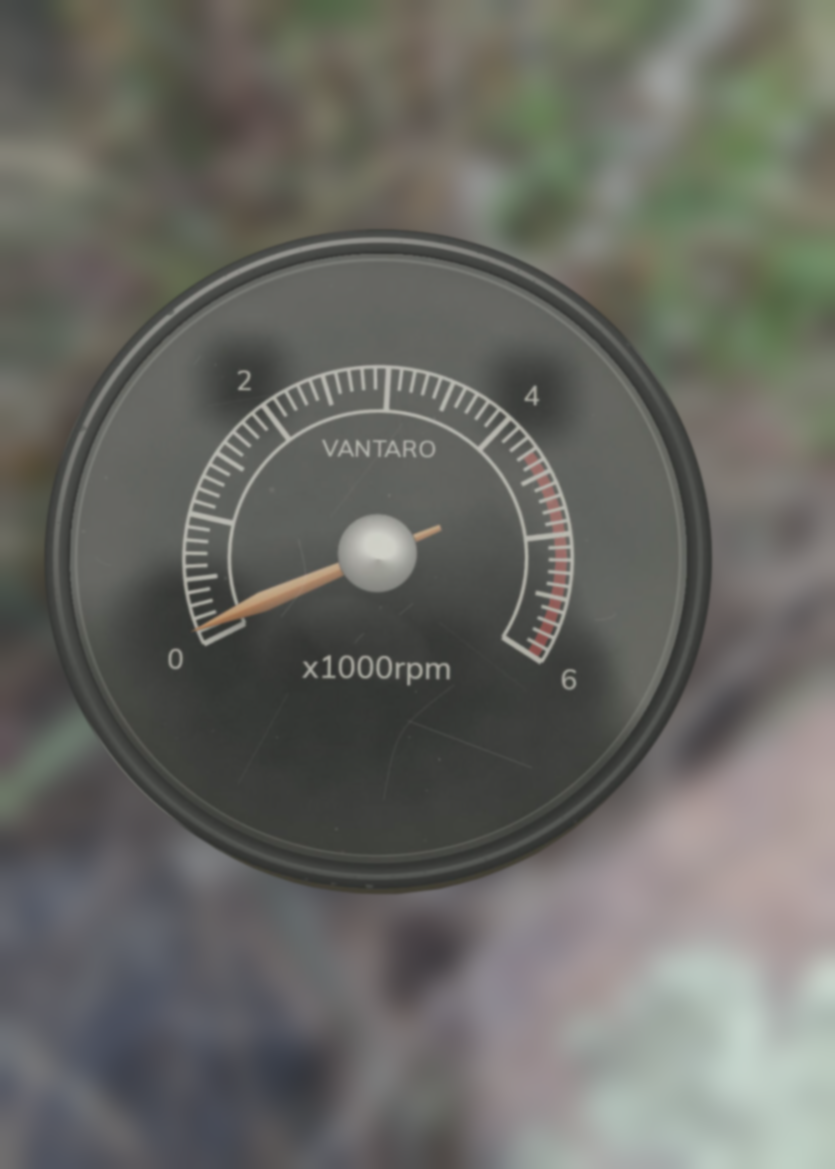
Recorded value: 100; rpm
